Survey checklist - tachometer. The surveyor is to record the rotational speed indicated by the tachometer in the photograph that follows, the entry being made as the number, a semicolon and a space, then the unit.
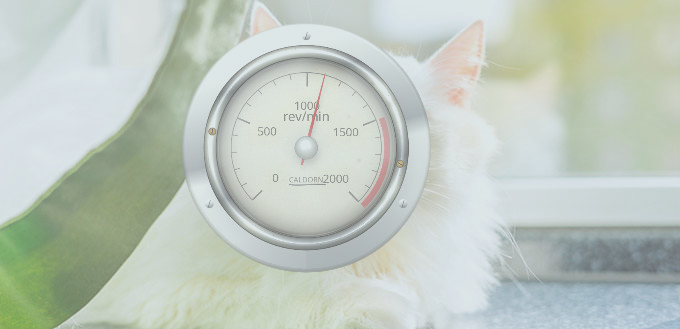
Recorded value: 1100; rpm
